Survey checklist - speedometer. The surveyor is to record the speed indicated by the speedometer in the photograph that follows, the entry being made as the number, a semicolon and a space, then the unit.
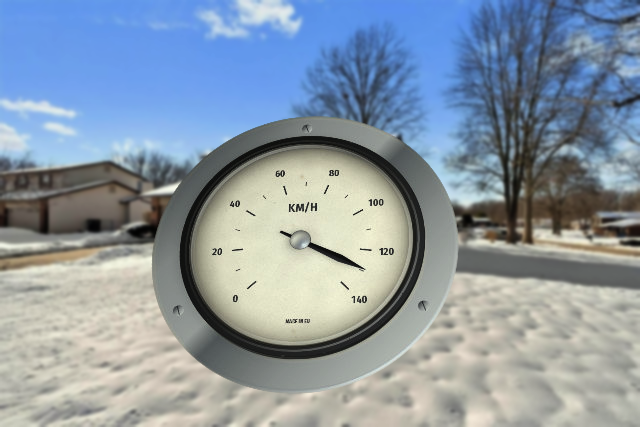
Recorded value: 130; km/h
